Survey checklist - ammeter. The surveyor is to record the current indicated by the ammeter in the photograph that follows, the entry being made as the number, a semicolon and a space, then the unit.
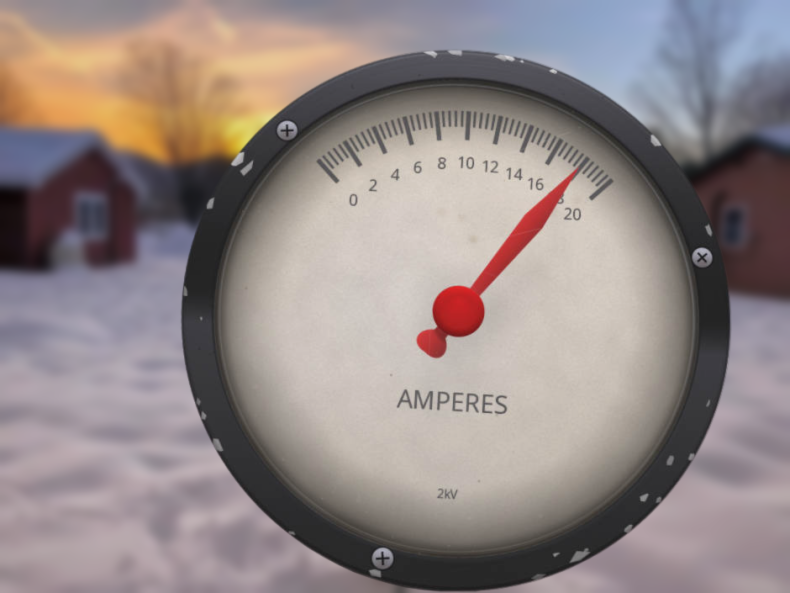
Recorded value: 18; A
